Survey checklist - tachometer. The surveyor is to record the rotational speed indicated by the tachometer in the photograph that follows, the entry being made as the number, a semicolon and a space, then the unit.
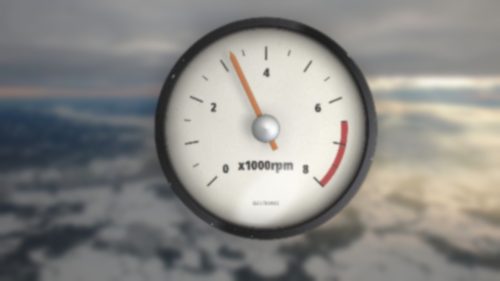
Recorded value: 3250; rpm
